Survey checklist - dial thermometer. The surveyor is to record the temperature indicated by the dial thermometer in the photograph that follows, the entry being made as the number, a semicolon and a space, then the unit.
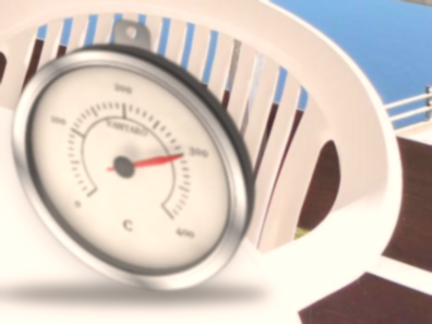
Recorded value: 300; °C
